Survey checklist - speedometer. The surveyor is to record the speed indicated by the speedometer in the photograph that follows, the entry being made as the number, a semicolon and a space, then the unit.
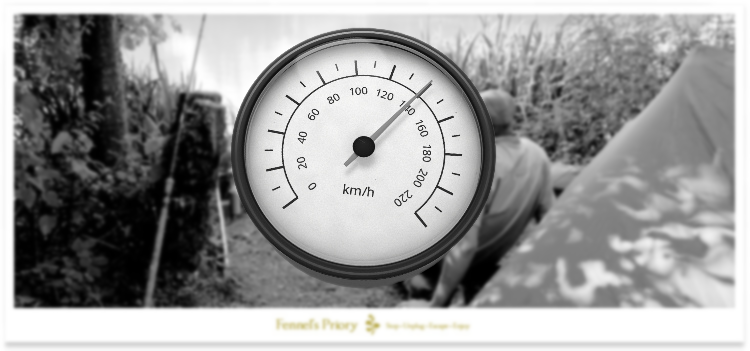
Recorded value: 140; km/h
